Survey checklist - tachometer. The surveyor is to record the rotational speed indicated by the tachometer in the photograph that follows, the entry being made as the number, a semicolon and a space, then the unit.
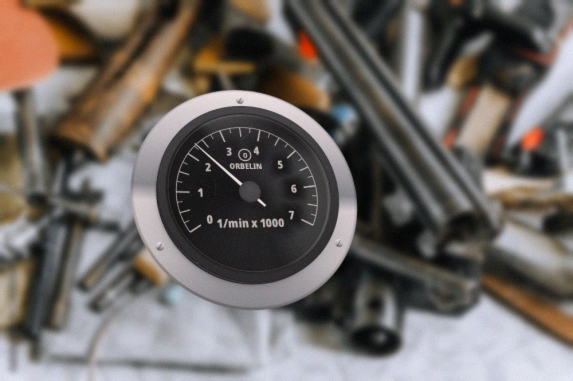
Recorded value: 2250; rpm
